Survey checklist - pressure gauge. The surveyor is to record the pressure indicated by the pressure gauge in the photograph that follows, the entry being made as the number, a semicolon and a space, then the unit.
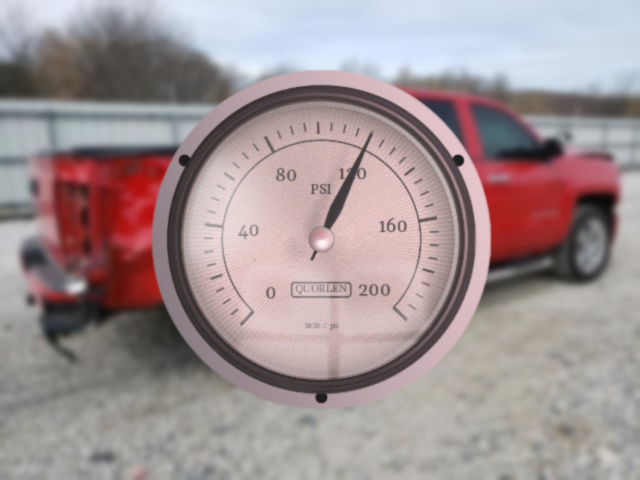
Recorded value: 120; psi
